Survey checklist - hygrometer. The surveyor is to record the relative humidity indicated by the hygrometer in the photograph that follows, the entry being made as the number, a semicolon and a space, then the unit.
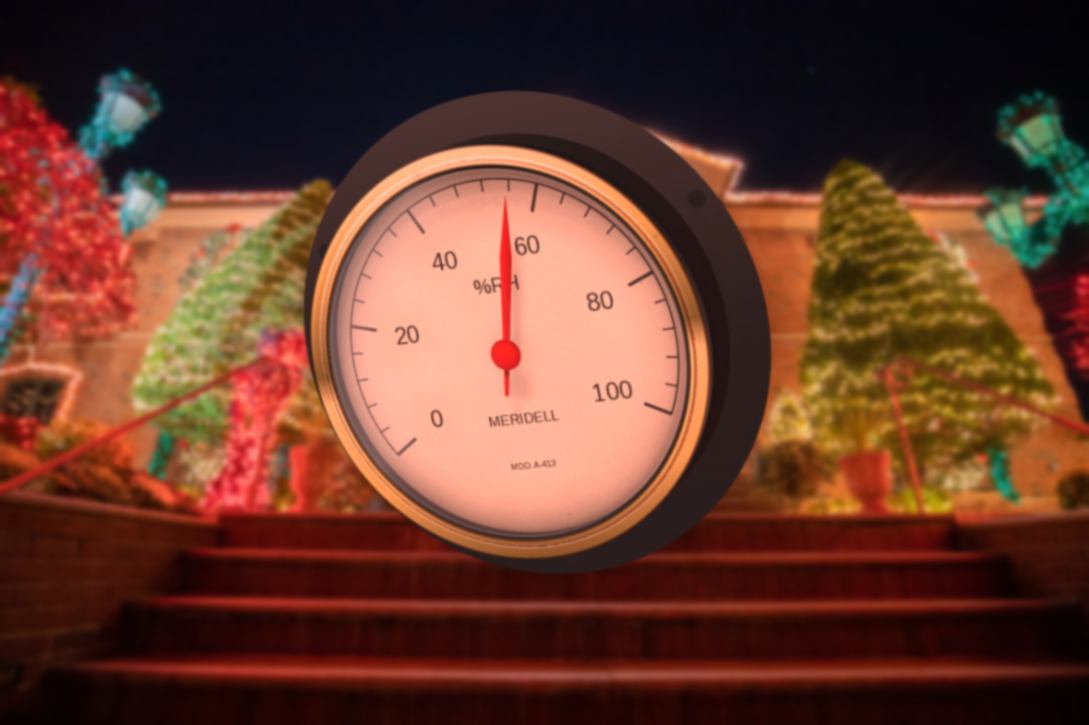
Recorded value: 56; %
